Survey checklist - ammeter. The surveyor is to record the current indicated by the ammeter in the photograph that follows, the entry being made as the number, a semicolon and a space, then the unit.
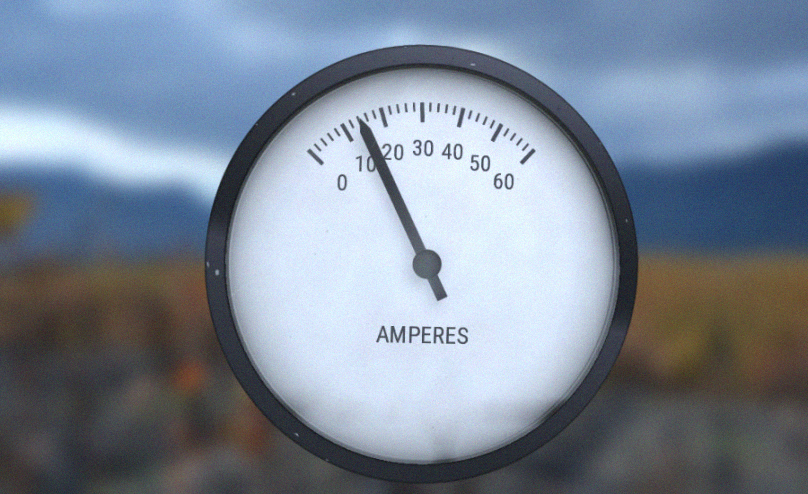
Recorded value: 14; A
